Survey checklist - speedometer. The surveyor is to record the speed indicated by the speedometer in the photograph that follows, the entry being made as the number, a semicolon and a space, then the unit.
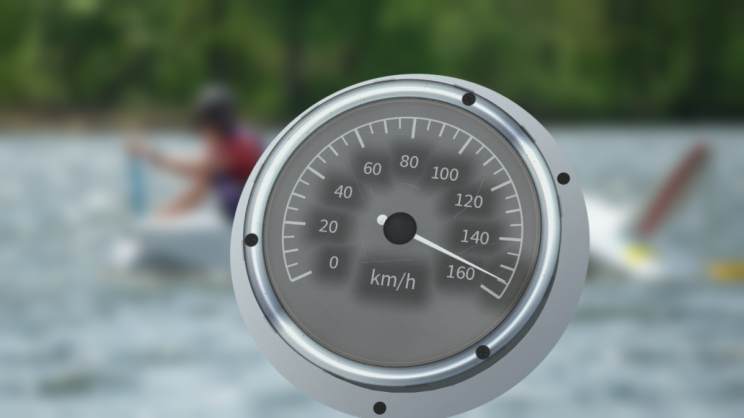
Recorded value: 155; km/h
